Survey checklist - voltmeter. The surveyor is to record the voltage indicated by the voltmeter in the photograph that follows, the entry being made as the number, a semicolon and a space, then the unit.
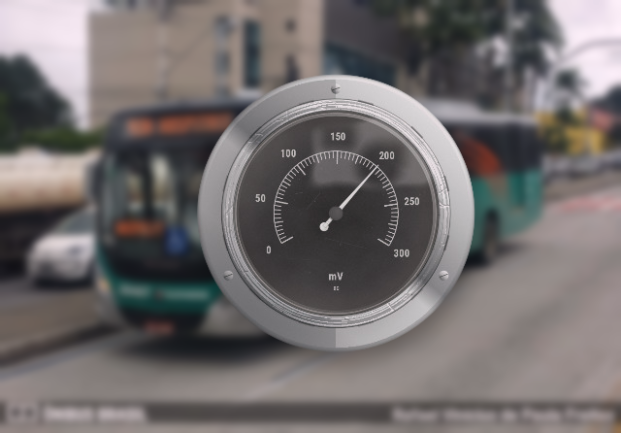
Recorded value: 200; mV
